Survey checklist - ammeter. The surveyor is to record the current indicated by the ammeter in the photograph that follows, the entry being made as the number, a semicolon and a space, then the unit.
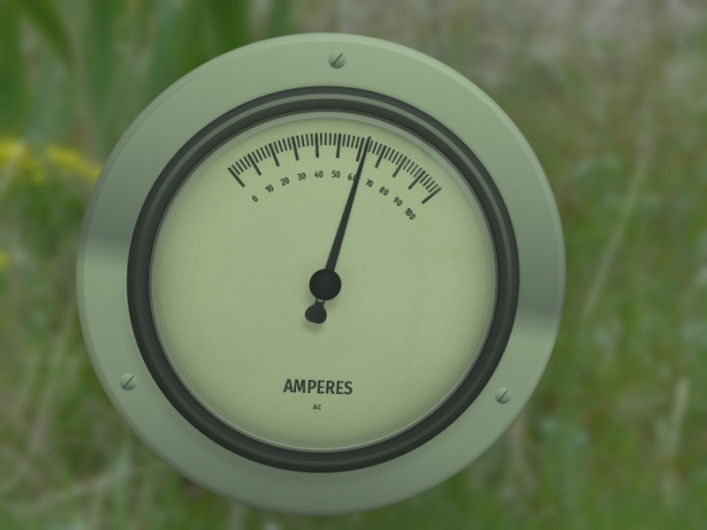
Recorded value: 62; A
